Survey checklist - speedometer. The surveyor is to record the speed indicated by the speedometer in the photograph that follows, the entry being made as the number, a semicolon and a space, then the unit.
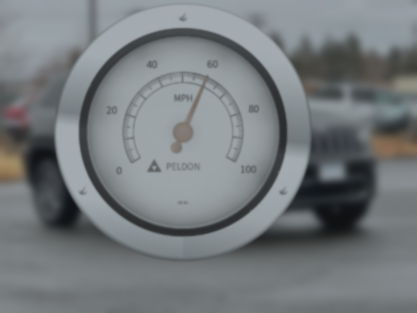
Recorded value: 60; mph
